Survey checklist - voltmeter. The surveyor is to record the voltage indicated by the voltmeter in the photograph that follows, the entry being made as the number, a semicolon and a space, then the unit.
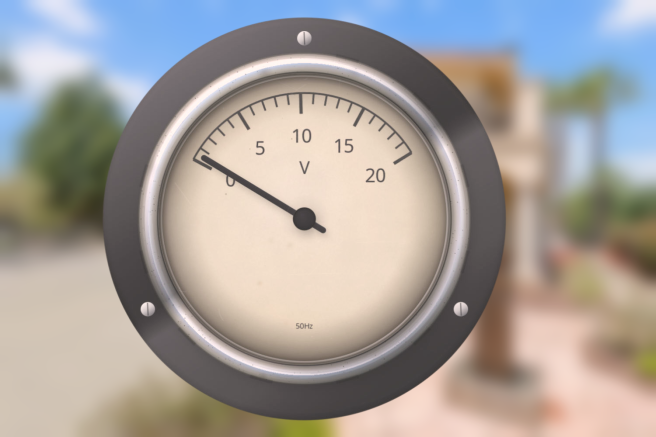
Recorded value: 0.5; V
